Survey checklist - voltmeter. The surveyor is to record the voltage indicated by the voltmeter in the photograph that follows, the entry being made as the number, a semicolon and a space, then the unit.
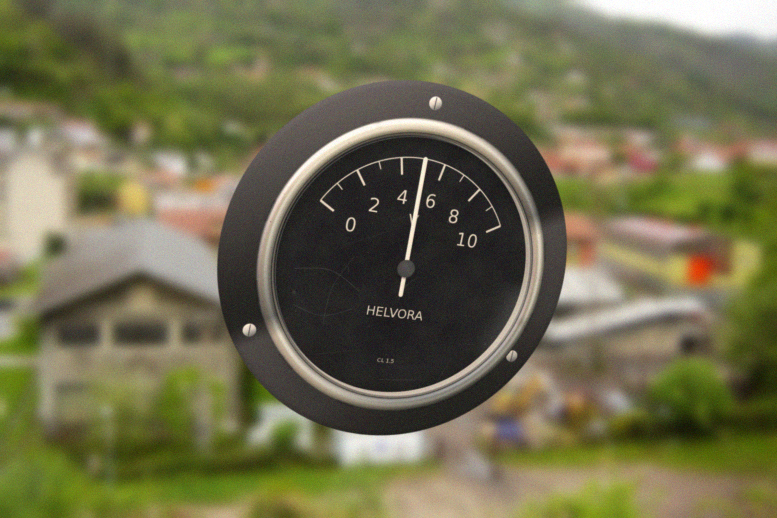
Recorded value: 5; V
